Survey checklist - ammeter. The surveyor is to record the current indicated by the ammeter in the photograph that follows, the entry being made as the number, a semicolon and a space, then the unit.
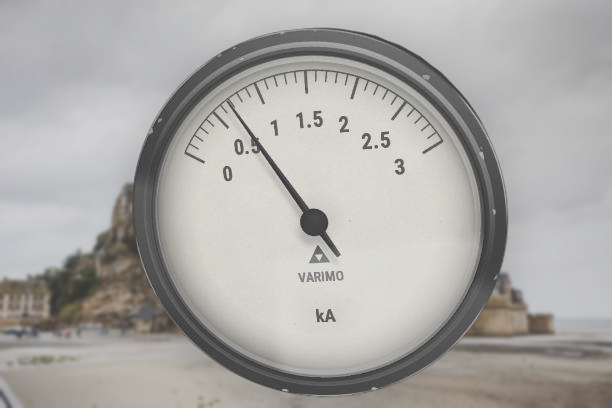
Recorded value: 0.7; kA
